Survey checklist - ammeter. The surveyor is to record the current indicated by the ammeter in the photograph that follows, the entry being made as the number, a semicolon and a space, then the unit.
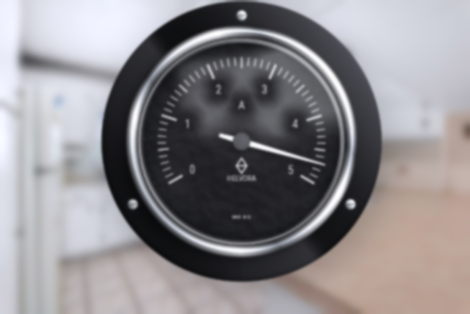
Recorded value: 4.7; A
